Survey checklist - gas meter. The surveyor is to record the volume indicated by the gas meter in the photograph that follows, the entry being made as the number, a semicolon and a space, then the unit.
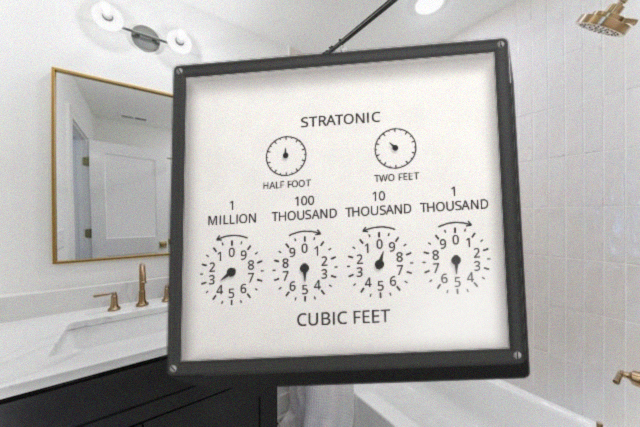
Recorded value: 349500; ft³
